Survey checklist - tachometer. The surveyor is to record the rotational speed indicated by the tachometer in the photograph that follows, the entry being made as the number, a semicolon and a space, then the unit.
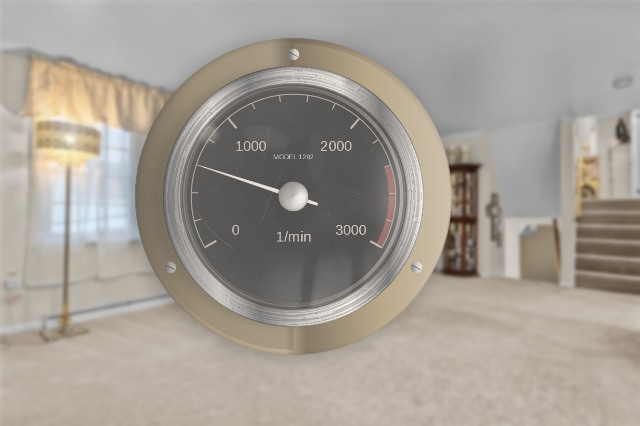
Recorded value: 600; rpm
